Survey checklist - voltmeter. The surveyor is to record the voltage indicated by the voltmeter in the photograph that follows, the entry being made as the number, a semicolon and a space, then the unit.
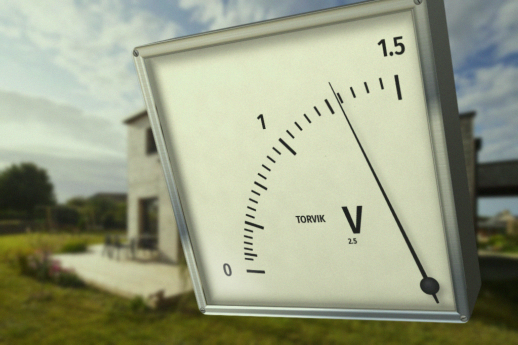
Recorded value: 1.3; V
